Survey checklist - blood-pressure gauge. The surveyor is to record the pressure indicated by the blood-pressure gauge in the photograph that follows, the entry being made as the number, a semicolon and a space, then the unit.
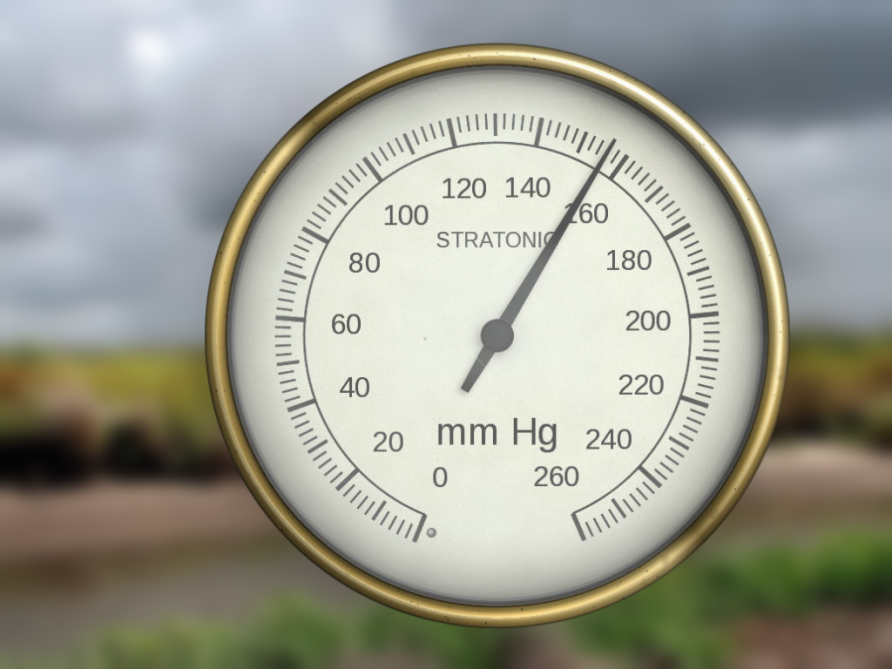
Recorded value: 156; mmHg
